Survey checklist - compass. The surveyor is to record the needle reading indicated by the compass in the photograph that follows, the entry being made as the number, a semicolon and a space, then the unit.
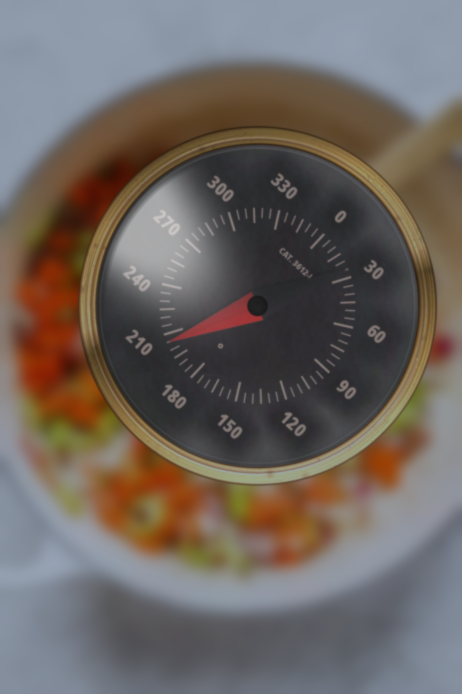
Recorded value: 205; °
